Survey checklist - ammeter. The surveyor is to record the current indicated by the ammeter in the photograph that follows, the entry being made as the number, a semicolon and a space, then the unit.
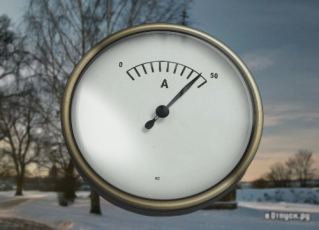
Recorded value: 45; A
